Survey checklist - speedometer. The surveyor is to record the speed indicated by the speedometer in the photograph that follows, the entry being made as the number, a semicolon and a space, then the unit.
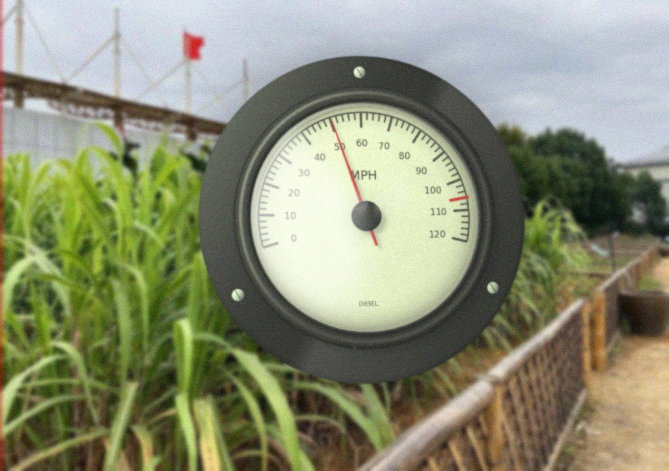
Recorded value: 50; mph
